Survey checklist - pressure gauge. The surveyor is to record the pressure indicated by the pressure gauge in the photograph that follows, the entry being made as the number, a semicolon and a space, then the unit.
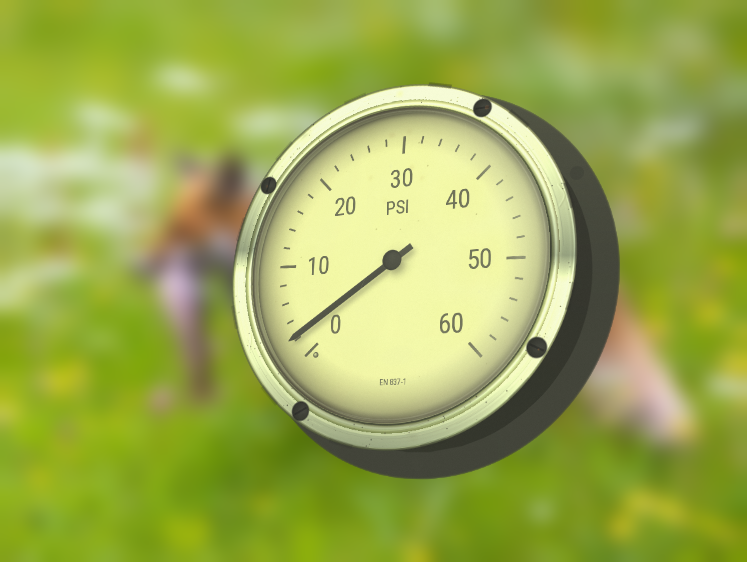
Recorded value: 2; psi
